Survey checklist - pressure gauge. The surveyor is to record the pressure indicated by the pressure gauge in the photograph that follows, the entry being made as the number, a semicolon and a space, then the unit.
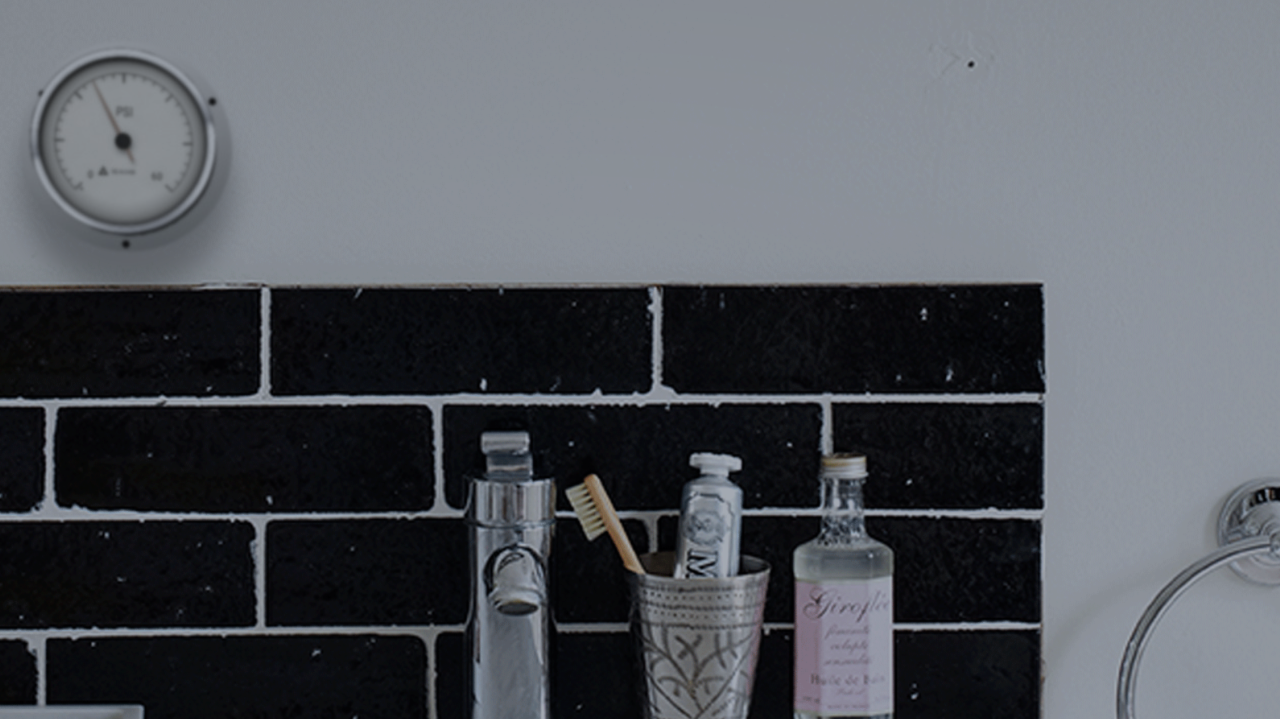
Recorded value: 24; psi
